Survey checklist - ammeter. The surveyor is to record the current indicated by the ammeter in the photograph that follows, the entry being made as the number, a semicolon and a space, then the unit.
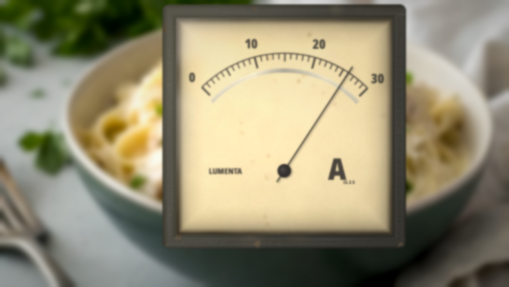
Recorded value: 26; A
